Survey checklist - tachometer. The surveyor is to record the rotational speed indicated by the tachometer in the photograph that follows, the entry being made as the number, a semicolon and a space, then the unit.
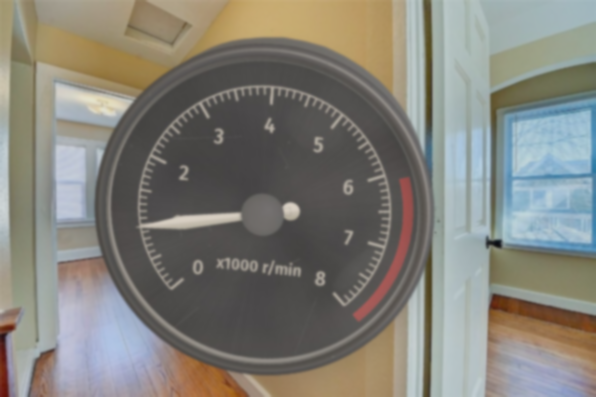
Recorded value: 1000; rpm
